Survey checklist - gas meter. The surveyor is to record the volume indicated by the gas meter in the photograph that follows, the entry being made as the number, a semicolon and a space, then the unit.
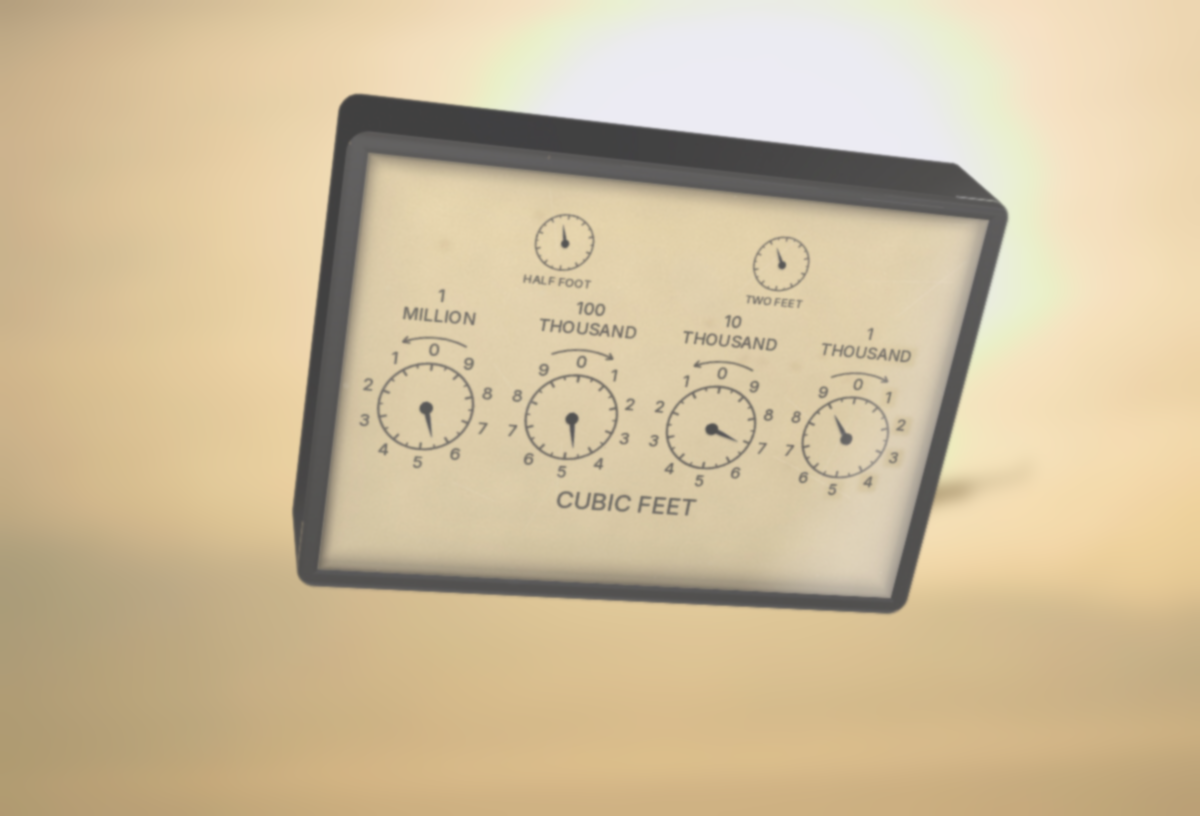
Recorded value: 546900; ft³
